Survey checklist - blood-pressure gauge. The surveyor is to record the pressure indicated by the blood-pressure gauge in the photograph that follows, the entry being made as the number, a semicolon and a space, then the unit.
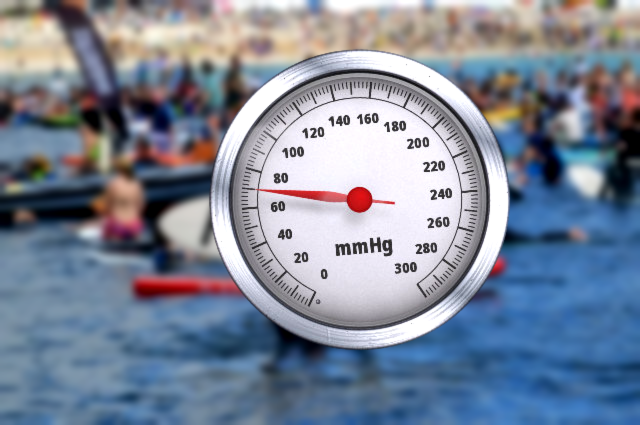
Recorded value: 70; mmHg
